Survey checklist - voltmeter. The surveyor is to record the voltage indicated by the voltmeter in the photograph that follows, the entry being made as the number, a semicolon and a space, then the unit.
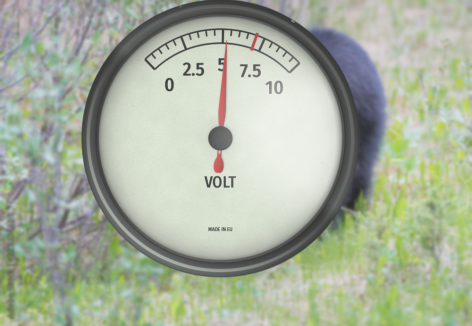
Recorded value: 5.25; V
